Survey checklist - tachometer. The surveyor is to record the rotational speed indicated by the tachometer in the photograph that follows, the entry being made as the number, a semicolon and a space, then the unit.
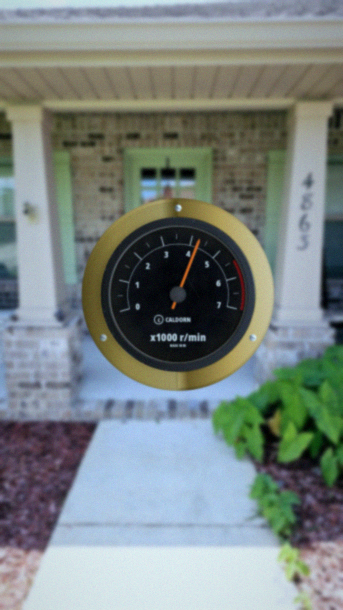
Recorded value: 4250; rpm
